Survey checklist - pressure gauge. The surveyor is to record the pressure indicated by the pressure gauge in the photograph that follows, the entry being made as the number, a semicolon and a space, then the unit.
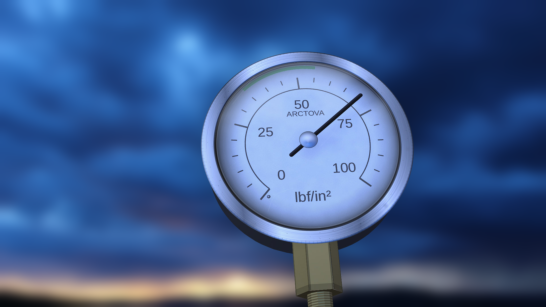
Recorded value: 70; psi
